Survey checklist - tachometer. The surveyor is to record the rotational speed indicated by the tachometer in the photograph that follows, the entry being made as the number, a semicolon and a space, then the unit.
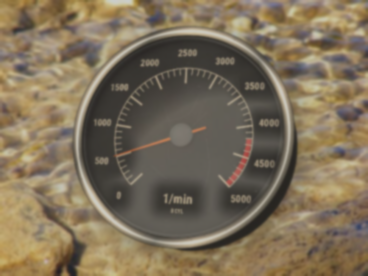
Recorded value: 500; rpm
